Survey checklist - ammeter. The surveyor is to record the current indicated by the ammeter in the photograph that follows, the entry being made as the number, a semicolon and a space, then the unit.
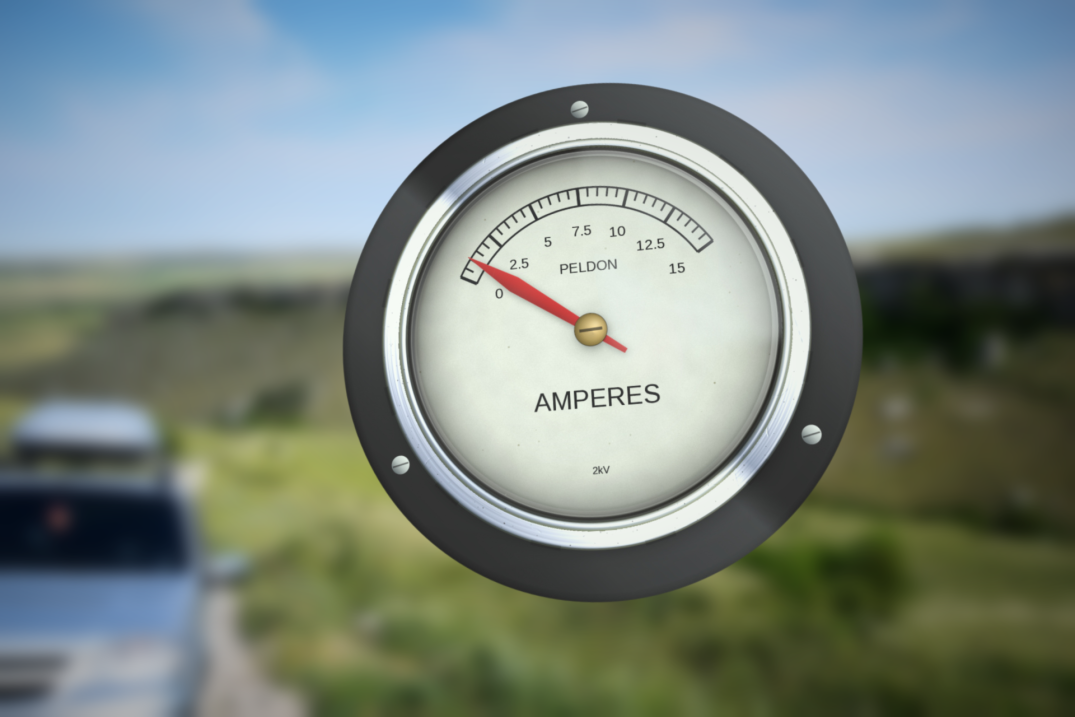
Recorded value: 1; A
